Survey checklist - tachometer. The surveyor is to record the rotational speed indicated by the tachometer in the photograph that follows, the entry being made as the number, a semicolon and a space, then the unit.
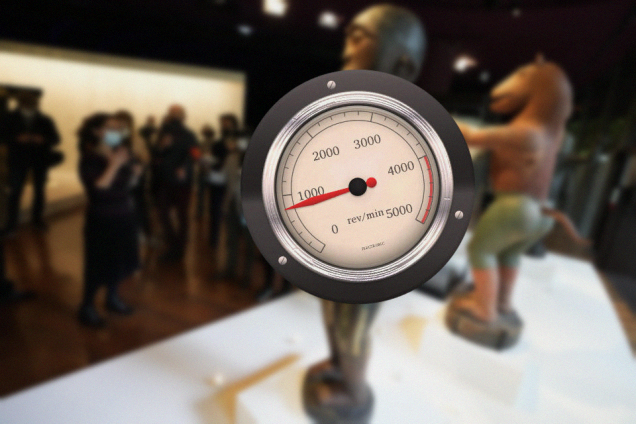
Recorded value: 800; rpm
